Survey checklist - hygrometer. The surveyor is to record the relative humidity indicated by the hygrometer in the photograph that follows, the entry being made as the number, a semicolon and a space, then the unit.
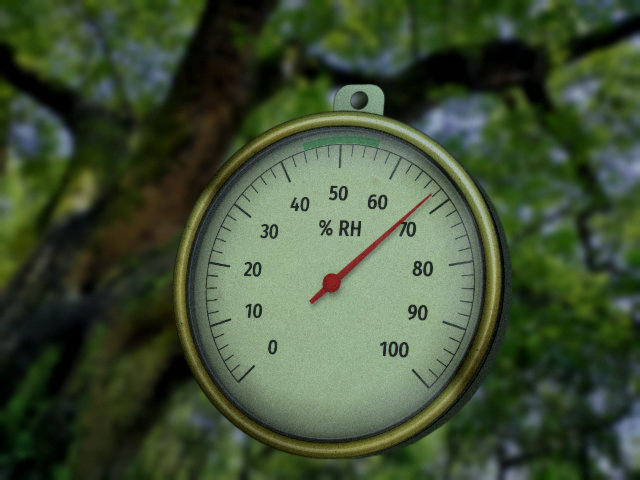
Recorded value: 68; %
